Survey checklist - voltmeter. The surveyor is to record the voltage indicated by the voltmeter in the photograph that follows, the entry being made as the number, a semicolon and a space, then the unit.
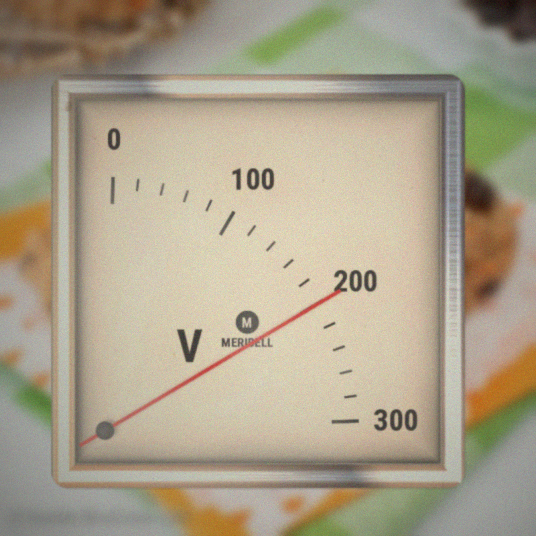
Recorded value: 200; V
